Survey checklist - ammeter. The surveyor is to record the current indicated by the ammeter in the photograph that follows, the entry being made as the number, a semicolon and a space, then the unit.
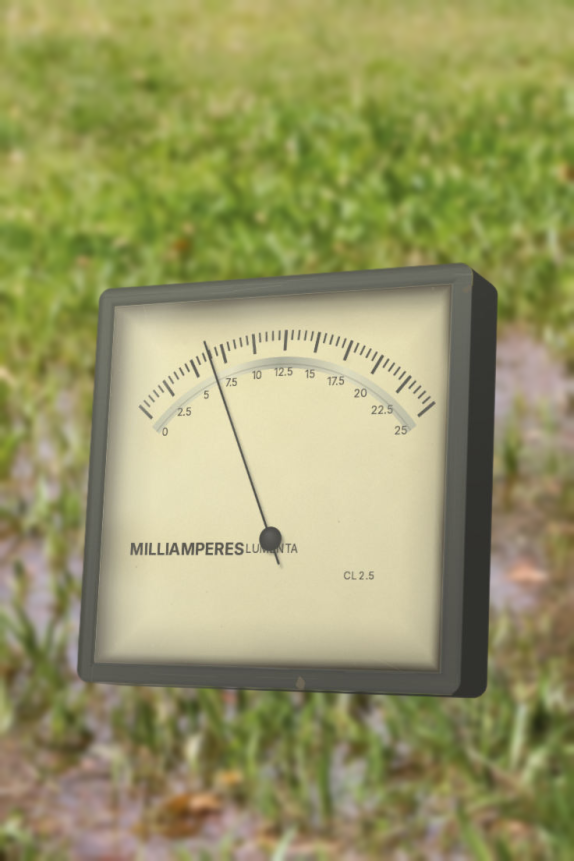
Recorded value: 6.5; mA
